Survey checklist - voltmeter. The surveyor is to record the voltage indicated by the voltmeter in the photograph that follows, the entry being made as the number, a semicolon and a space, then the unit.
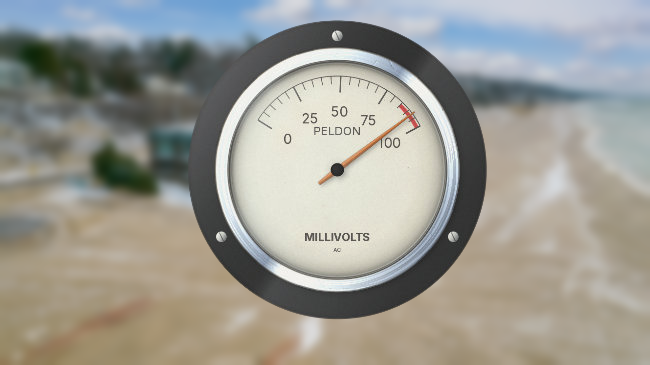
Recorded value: 92.5; mV
